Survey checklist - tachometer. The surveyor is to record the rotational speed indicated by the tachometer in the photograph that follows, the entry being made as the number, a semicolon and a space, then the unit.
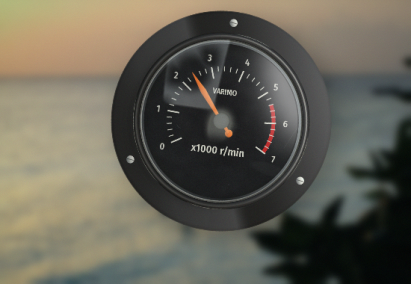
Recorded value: 2400; rpm
